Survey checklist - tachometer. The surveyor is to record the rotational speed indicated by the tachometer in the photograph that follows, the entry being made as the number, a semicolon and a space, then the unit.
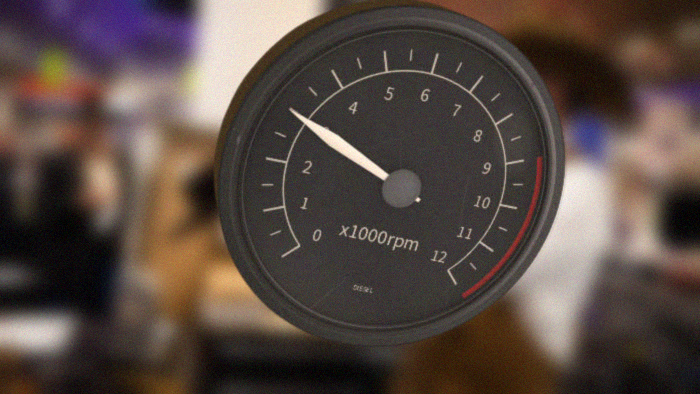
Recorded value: 3000; rpm
